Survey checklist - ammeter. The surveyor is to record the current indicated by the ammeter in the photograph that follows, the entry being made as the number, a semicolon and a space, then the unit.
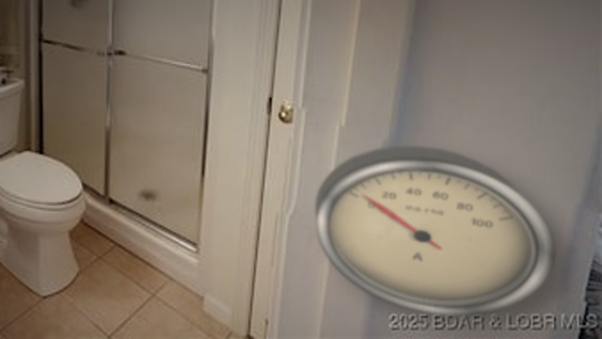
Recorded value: 5; A
